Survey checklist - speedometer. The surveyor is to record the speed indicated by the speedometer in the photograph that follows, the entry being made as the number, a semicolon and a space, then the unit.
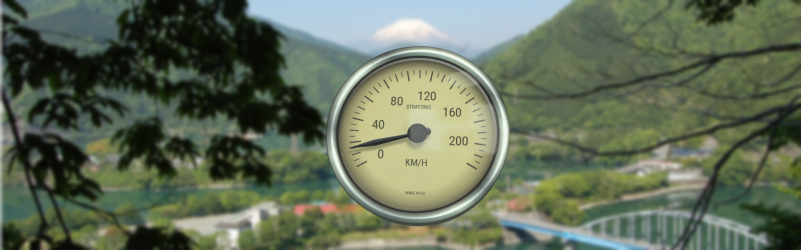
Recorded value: 15; km/h
